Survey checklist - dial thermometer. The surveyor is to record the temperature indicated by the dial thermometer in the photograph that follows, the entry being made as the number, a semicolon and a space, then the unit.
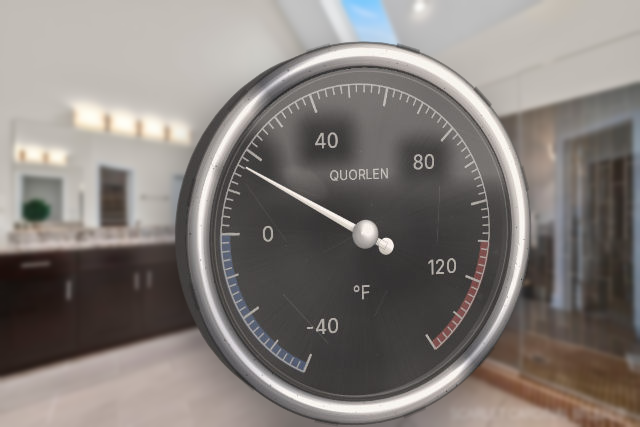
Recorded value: 16; °F
